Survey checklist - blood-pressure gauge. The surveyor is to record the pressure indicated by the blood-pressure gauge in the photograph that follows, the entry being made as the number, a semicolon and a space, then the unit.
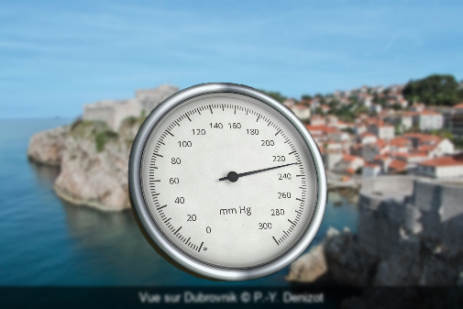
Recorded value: 230; mmHg
